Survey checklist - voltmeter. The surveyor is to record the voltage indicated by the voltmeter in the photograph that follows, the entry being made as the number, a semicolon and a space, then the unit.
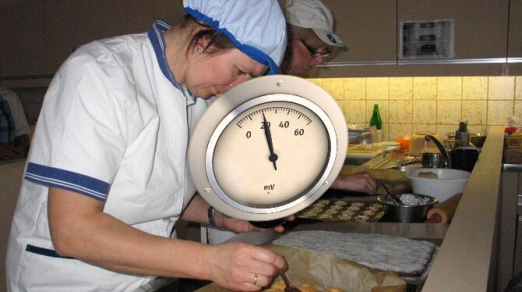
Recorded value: 20; mV
